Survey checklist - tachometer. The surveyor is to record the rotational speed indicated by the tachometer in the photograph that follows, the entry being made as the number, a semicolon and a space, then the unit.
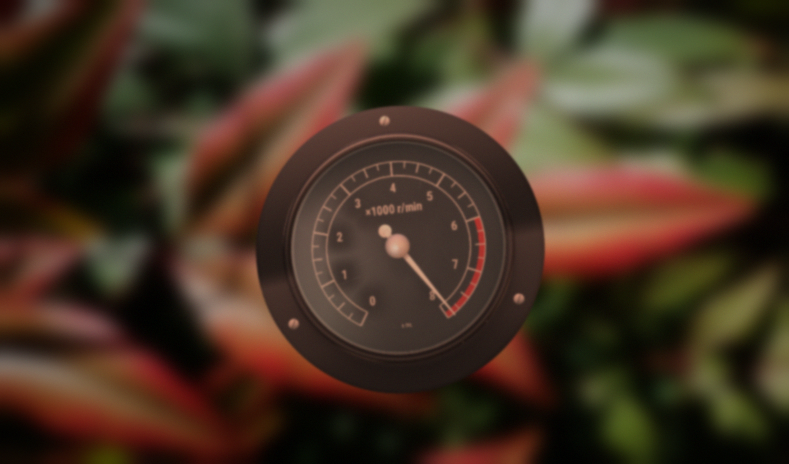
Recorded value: 7875; rpm
